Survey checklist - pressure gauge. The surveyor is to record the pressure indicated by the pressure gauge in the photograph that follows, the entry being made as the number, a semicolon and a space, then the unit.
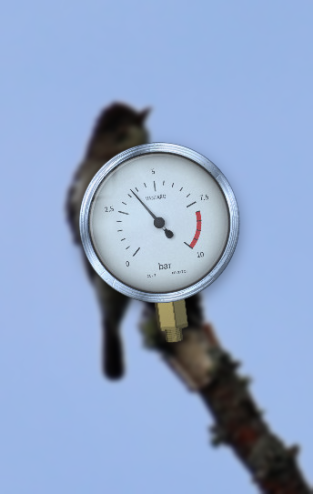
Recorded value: 3.75; bar
